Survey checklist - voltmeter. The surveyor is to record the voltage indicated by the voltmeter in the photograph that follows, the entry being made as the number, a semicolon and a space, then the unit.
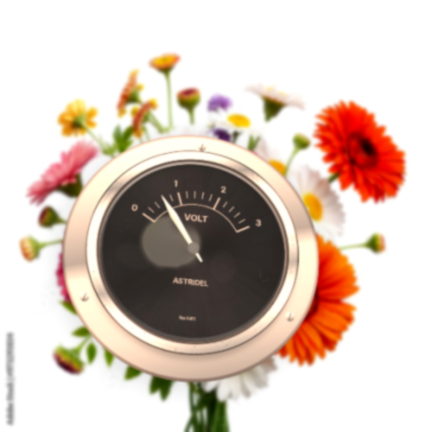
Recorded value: 0.6; V
